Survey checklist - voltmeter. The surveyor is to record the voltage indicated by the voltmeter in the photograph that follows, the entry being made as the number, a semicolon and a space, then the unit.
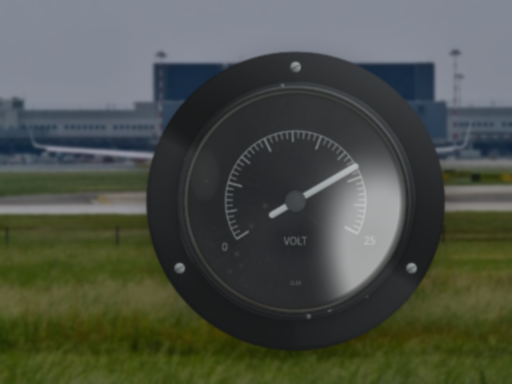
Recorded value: 19; V
